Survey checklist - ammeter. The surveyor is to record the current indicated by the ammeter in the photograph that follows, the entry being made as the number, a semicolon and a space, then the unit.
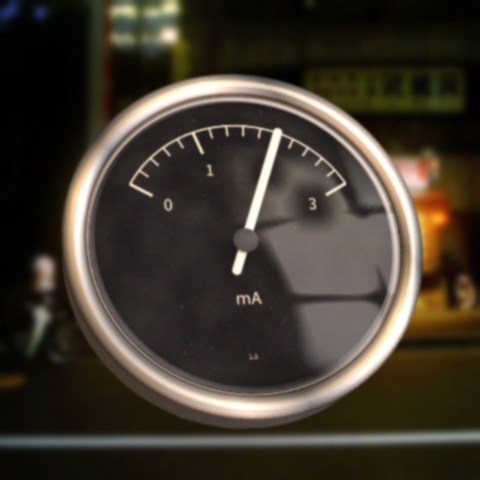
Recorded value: 2; mA
